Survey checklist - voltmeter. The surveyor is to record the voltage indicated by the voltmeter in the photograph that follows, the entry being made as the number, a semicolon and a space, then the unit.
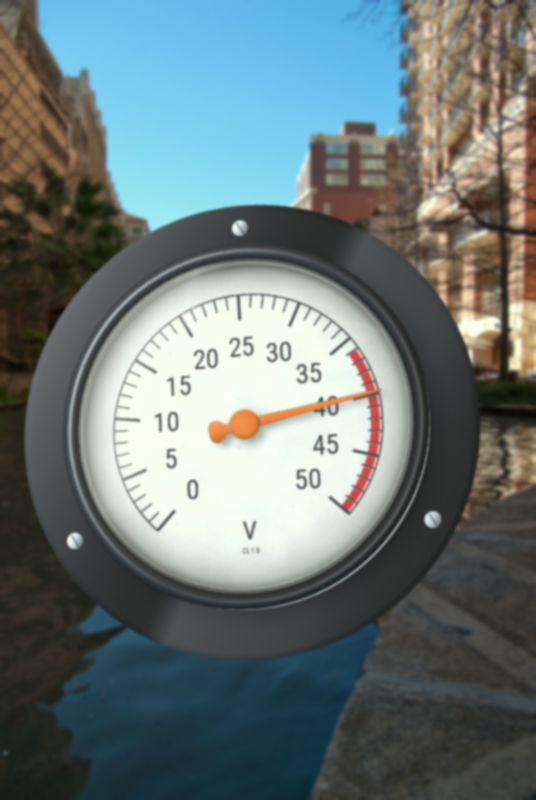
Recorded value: 40; V
